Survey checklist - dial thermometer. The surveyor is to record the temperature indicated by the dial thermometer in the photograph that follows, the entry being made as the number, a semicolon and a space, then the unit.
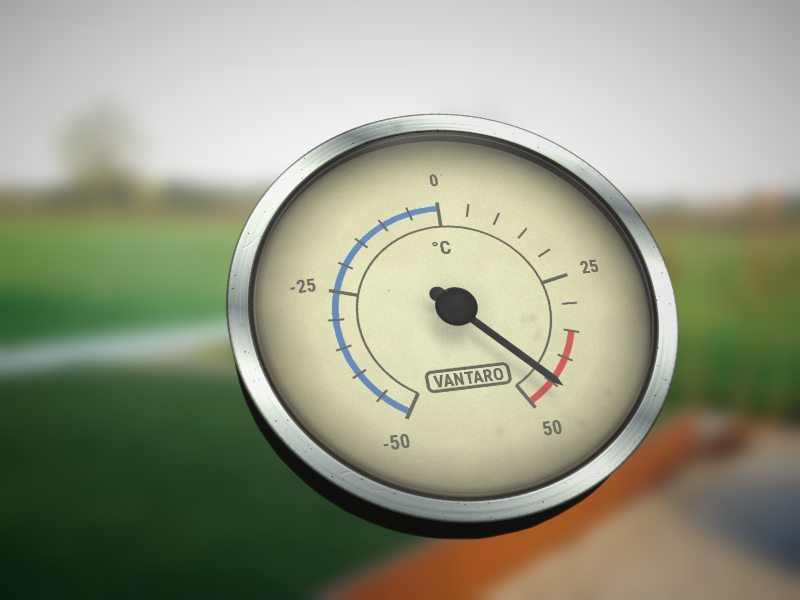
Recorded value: 45; °C
